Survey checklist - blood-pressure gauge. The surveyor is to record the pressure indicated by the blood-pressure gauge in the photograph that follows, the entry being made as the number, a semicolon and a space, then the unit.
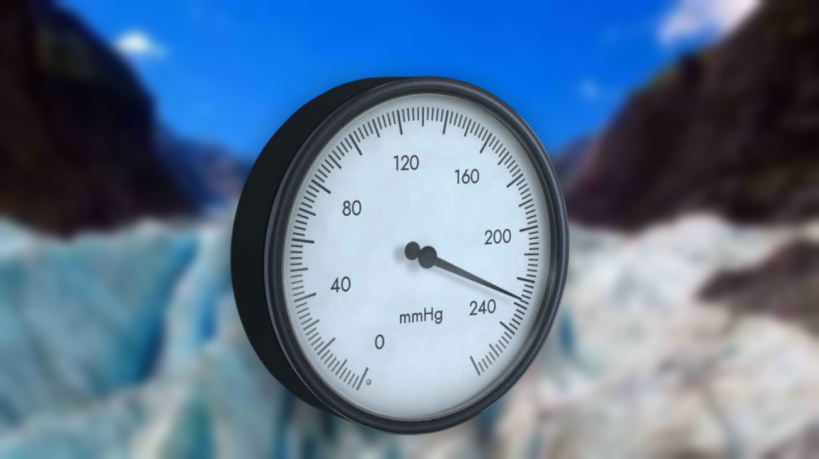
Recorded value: 228; mmHg
